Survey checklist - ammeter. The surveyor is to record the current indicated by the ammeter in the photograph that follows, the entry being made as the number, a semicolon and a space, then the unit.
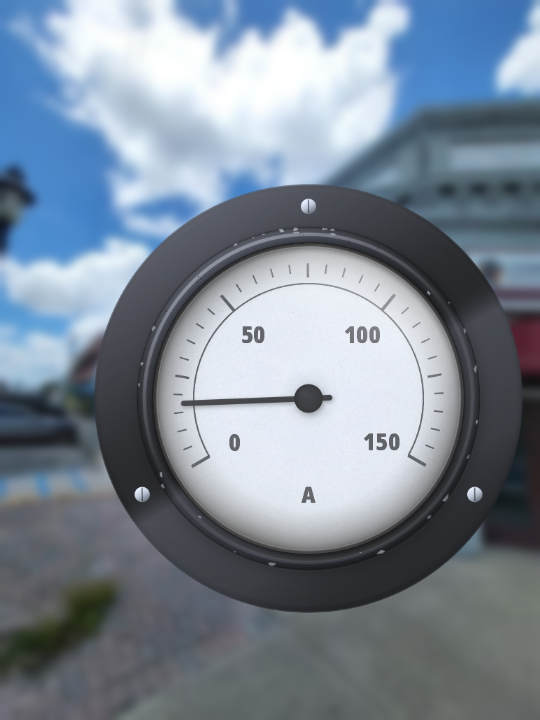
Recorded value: 17.5; A
